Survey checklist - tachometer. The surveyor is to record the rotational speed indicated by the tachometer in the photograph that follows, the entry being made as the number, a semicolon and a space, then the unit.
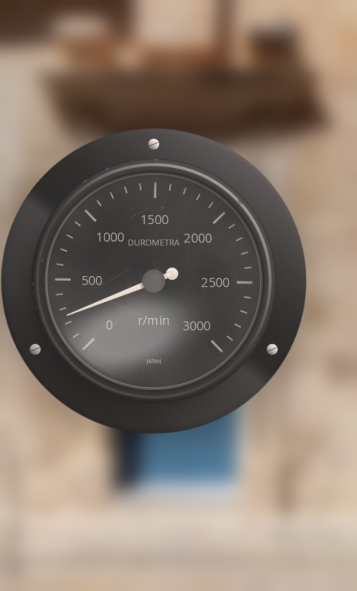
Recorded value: 250; rpm
